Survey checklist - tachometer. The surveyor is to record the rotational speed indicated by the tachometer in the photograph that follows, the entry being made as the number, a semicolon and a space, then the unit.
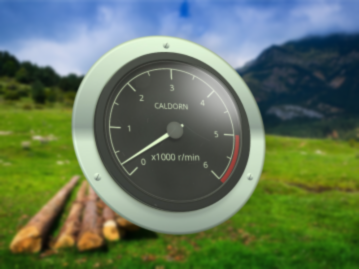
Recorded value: 250; rpm
